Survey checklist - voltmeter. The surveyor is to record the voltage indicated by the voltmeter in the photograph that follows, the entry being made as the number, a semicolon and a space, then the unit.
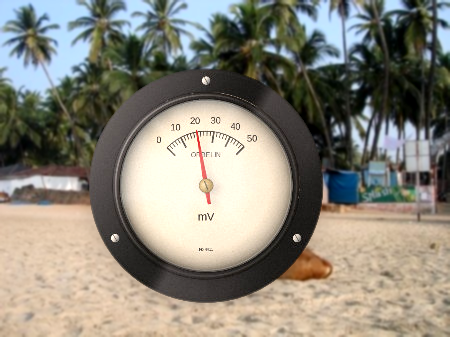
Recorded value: 20; mV
